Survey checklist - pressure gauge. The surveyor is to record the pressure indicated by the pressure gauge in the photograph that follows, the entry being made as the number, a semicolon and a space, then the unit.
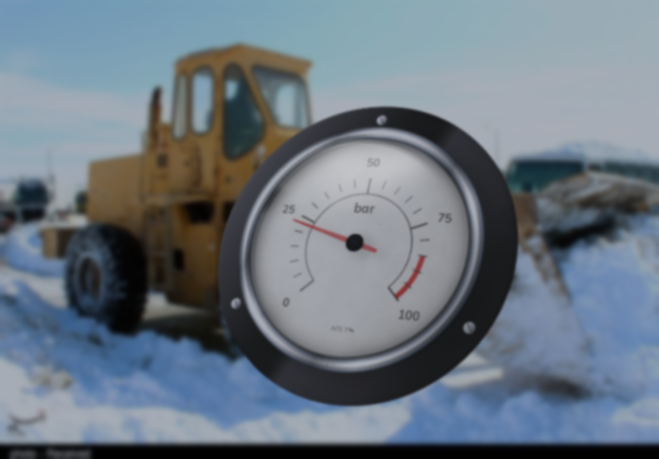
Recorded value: 22.5; bar
